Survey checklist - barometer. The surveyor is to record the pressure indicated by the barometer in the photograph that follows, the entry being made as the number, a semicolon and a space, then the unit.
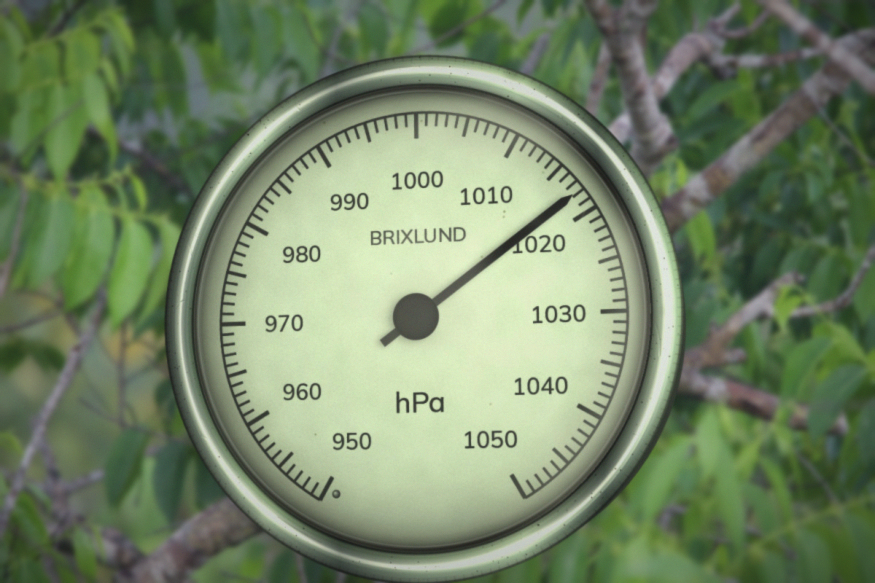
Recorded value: 1018; hPa
